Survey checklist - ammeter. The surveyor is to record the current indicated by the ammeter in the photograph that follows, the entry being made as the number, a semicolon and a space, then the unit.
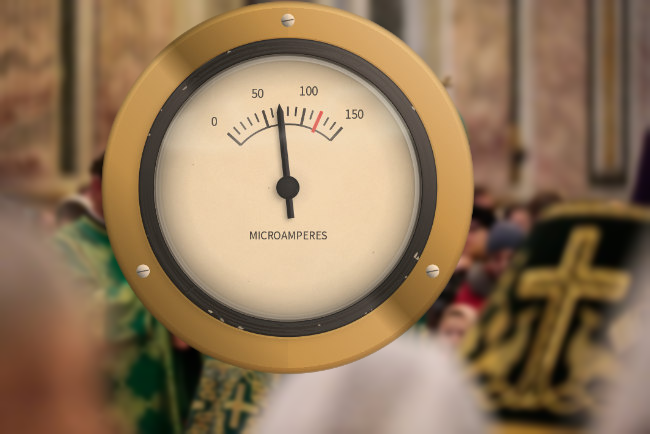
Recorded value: 70; µA
